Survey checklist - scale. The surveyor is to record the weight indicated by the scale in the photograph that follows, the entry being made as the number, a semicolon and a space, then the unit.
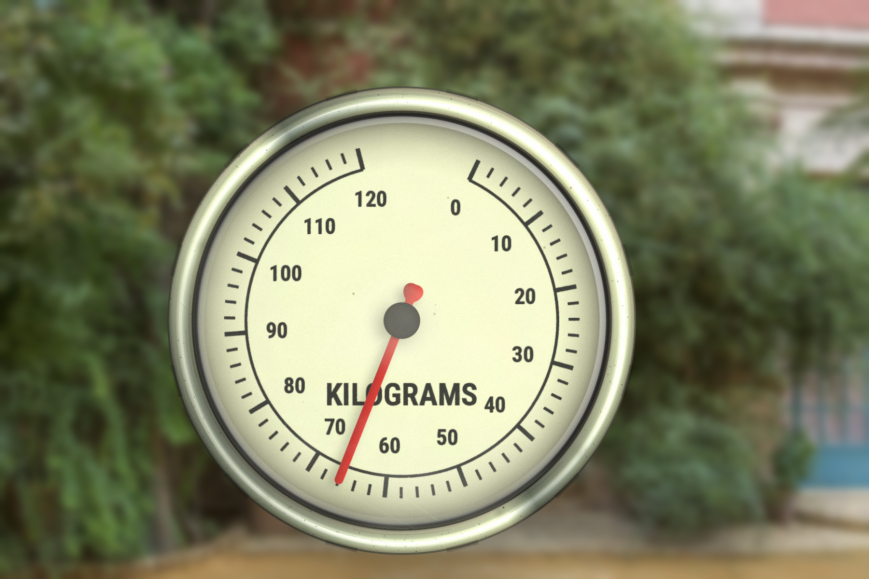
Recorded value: 66; kg
